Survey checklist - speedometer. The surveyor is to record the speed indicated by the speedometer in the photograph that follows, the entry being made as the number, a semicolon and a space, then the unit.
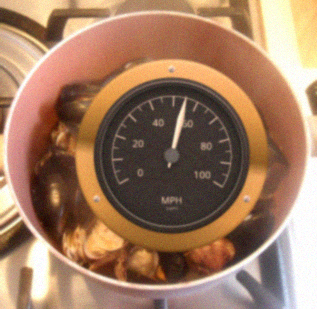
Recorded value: 55; mph
